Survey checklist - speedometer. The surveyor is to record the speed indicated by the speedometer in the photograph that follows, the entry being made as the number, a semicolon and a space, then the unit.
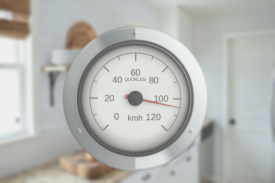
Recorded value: 105; km/h
